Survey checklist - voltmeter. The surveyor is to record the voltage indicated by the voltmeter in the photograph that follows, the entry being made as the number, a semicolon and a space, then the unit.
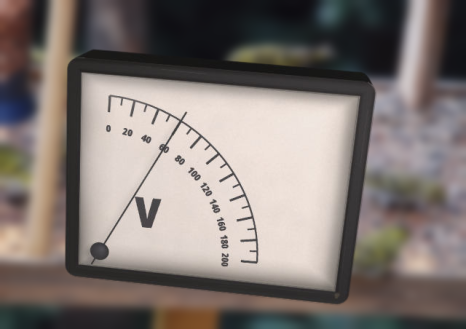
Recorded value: 60; V
